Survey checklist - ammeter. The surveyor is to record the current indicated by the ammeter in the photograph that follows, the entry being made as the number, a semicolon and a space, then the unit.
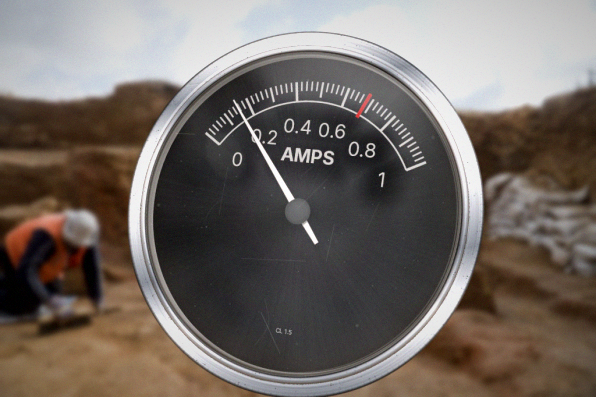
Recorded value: 0.16; A
